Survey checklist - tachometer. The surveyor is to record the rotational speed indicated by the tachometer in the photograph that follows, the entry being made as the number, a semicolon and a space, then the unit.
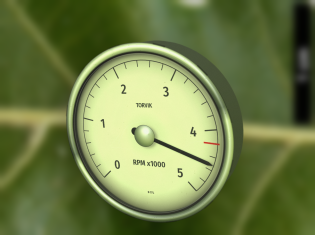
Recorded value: 4500; rpm
